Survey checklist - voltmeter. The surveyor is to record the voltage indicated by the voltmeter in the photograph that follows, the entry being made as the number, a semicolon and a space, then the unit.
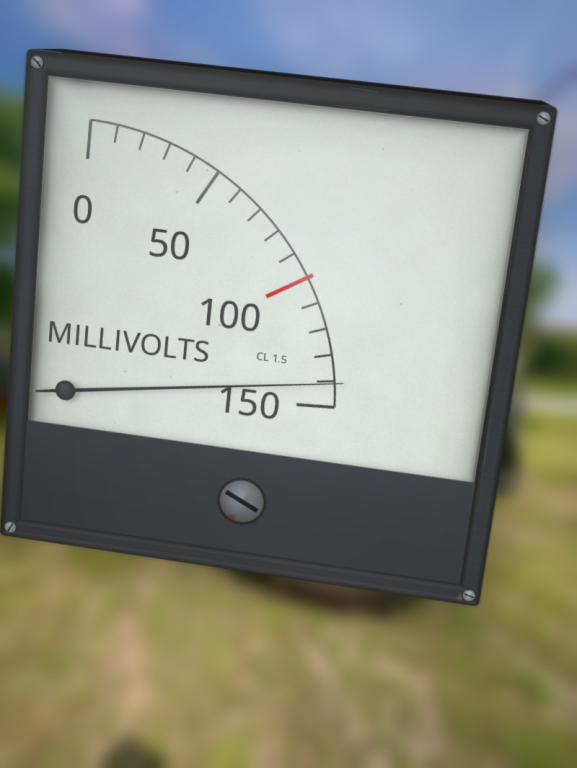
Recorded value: 140; mV
